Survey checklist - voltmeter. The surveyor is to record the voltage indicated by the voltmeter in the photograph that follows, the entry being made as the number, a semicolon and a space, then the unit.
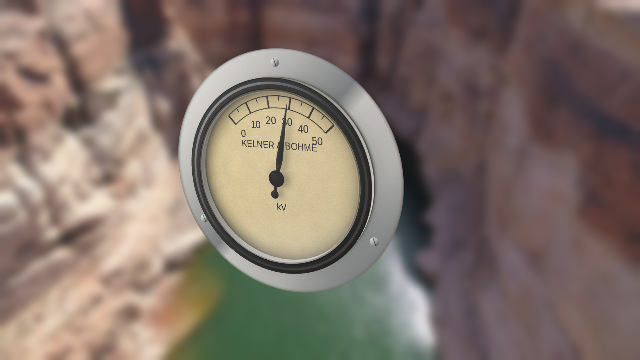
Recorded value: 30; kV
